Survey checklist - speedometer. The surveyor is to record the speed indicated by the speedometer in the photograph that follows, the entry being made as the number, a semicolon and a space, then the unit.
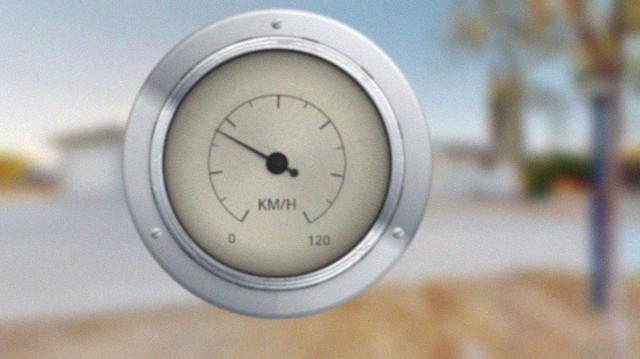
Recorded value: 35; km/h
